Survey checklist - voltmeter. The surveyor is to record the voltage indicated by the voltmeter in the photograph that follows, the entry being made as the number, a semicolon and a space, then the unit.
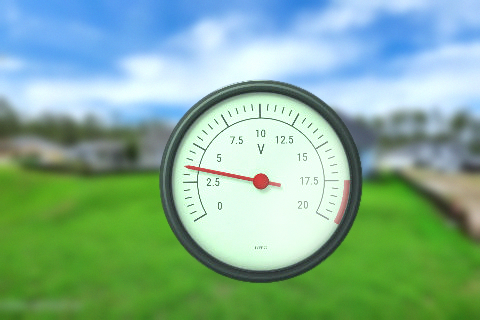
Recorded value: 3.5; V
